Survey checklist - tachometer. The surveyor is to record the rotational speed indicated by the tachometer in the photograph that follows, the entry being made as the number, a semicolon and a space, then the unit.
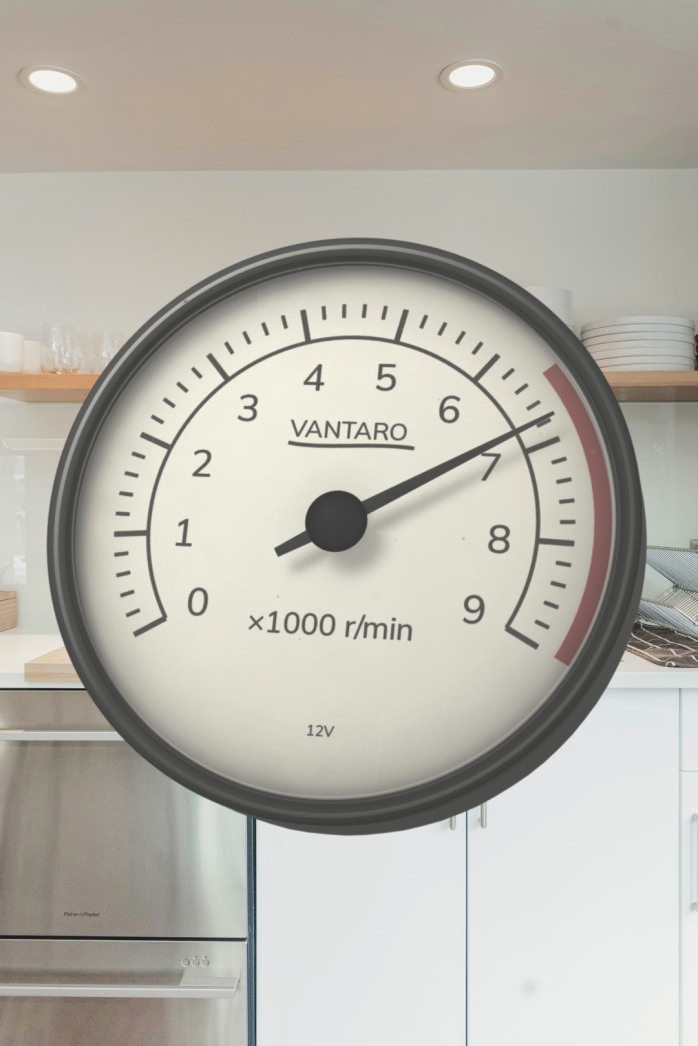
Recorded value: 6800; rpm
